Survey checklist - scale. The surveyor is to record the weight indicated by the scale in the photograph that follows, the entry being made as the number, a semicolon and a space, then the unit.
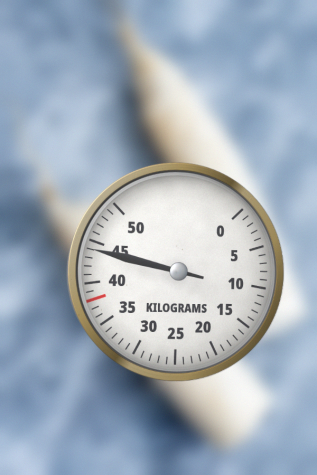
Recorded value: 44; kg
